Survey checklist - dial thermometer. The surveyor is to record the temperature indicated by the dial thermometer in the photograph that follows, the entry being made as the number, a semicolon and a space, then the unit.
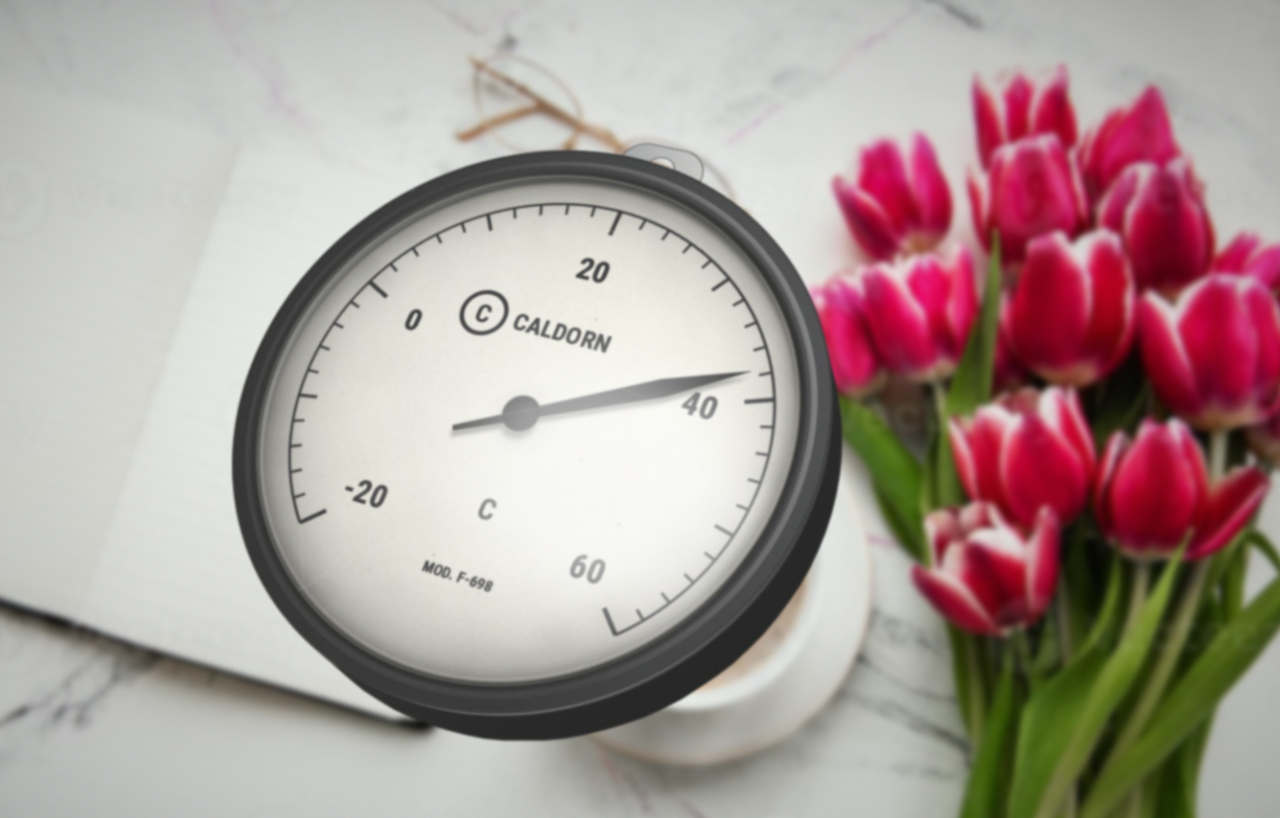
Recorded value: 38; °C
